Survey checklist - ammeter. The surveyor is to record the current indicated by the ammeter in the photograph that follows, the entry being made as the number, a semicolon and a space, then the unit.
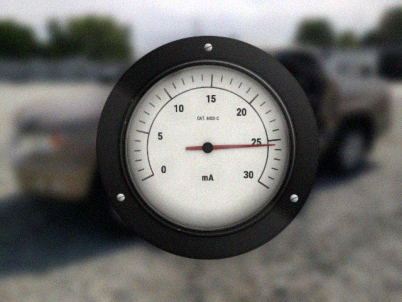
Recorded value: 25.5; mA
